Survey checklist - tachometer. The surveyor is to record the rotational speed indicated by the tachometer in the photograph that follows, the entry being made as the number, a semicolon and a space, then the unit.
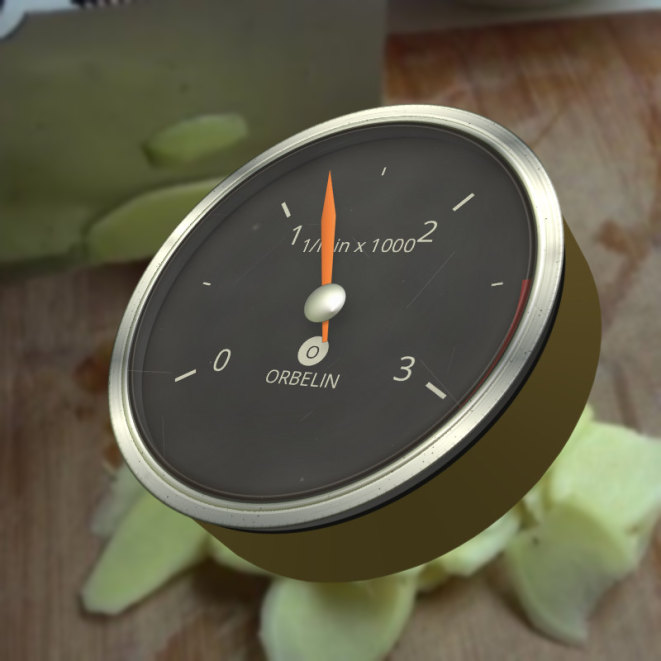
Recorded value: 1250; rpm
